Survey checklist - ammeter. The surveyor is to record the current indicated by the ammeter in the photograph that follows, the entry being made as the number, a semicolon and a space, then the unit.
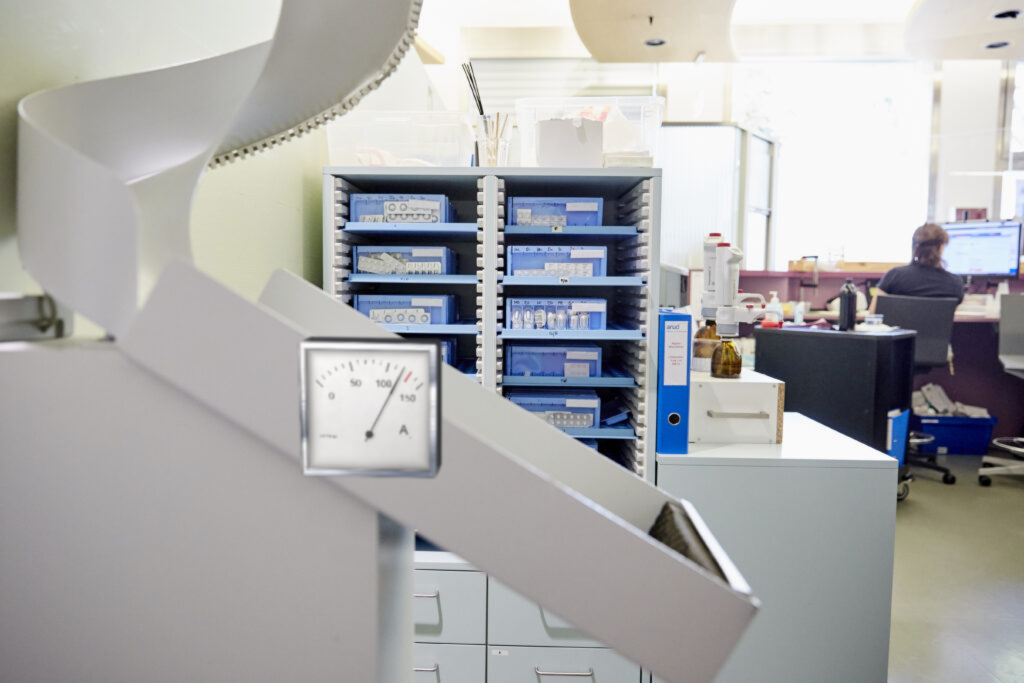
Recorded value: 120; A
